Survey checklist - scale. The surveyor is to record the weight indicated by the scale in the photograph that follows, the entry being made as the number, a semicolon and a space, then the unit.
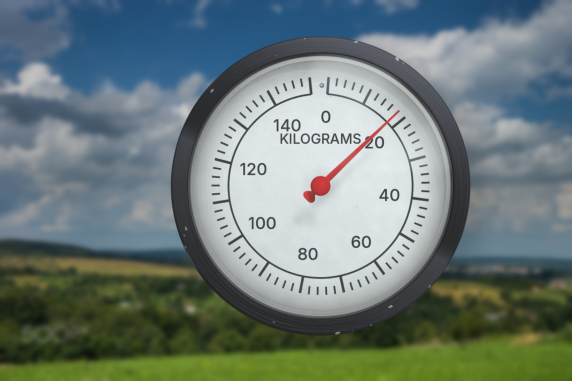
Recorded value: 18; kg
